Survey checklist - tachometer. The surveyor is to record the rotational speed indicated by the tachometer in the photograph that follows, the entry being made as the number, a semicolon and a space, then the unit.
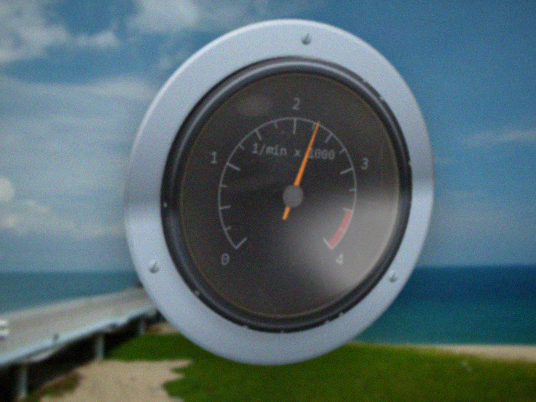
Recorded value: 2250; rpm
